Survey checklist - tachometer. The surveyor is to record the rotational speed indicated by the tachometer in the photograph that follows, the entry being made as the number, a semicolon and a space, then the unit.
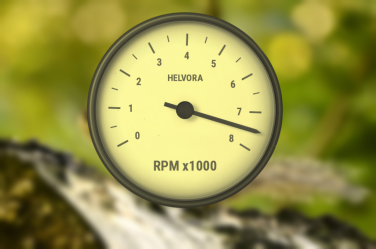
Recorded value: 7500; rpm
